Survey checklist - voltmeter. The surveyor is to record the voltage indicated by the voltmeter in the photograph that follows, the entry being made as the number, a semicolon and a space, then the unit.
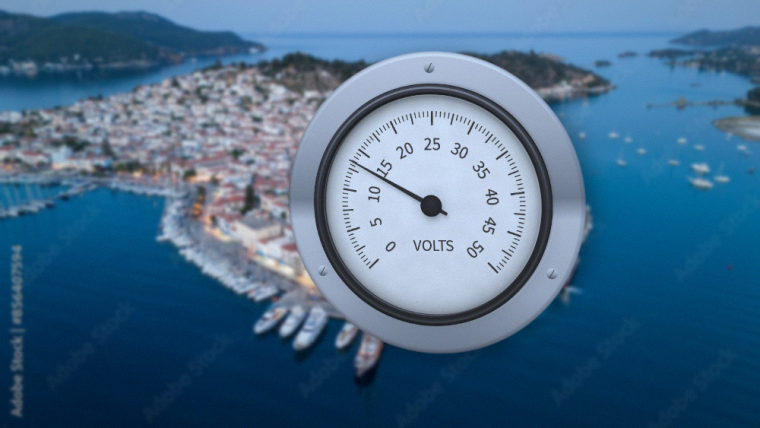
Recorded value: 13.5; V
